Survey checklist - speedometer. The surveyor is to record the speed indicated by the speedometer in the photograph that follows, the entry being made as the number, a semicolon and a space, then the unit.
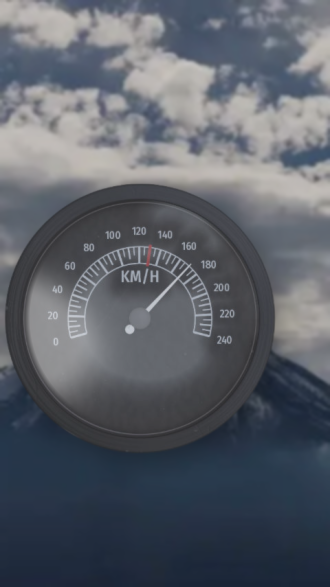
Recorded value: 170; km/h
